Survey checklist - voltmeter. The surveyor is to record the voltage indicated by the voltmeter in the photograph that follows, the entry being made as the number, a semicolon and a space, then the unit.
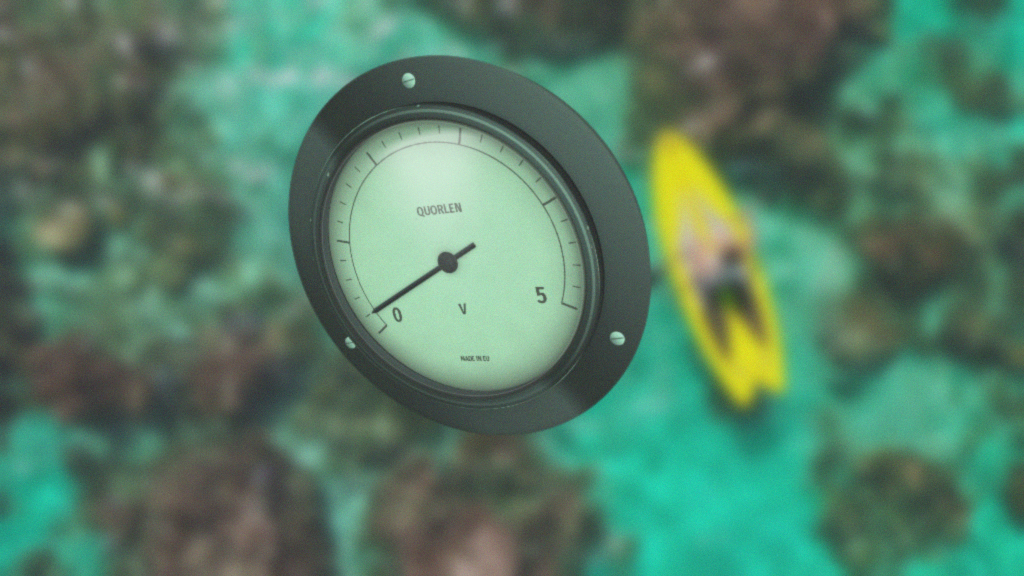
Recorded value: 0.2; V
